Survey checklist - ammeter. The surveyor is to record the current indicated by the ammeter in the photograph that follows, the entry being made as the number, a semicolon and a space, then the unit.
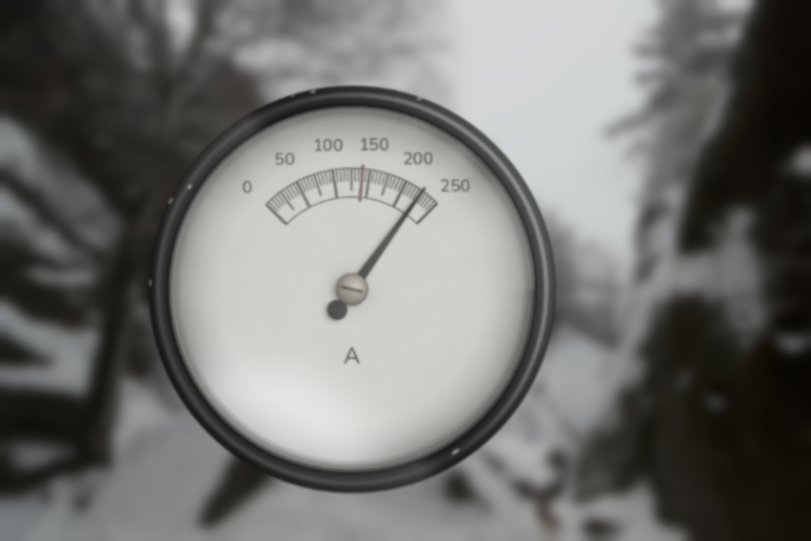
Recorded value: 225; A
